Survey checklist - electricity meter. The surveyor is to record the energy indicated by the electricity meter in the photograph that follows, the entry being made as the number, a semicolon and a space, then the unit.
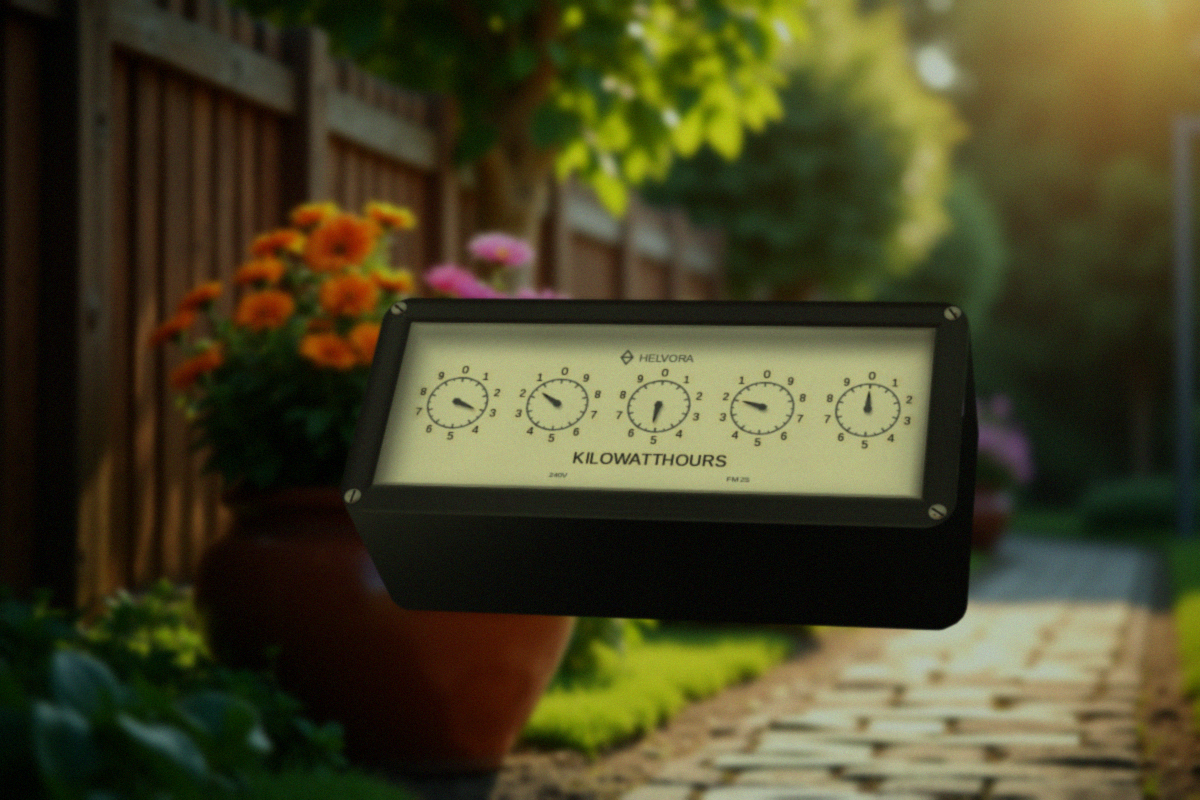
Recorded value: 31520; kWh
